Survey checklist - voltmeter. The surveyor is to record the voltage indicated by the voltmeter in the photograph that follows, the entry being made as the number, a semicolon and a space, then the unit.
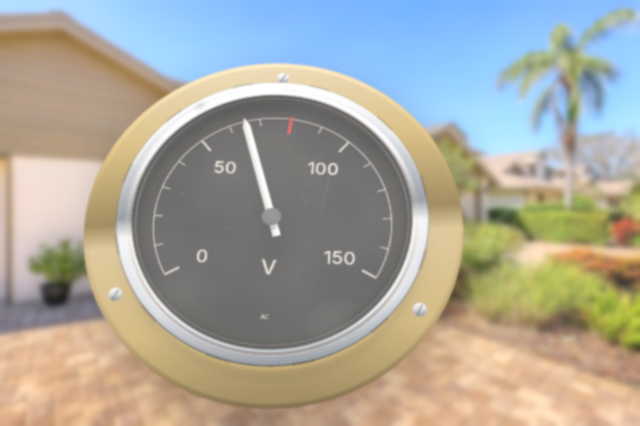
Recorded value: 65; V
